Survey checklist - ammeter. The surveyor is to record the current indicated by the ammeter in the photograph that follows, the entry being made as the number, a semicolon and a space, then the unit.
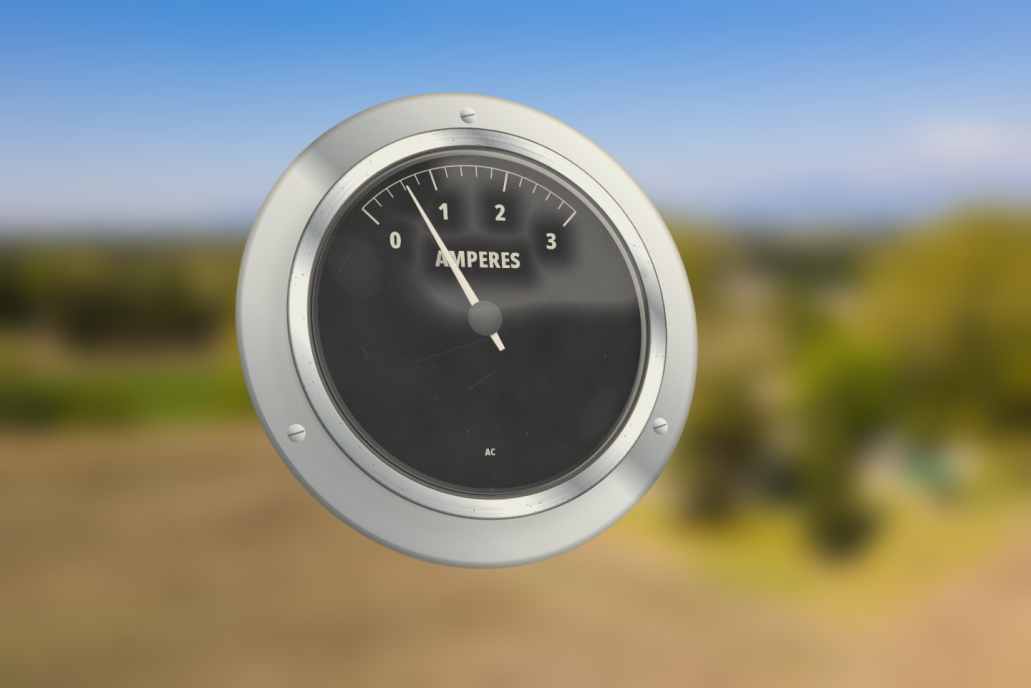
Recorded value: 0.6; A
